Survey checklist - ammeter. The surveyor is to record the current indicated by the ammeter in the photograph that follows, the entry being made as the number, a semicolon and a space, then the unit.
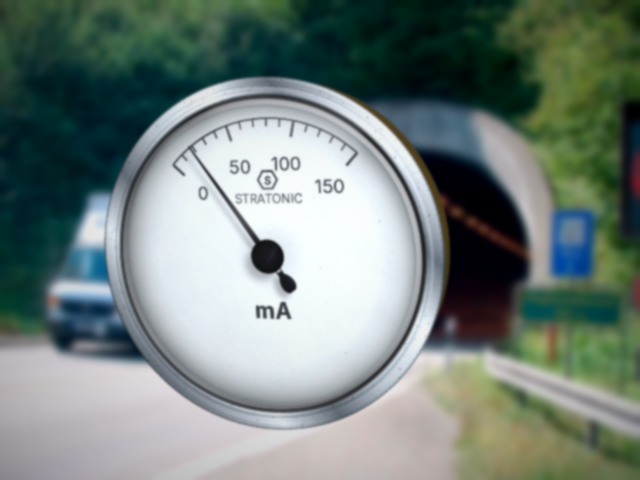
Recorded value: 20; mA
